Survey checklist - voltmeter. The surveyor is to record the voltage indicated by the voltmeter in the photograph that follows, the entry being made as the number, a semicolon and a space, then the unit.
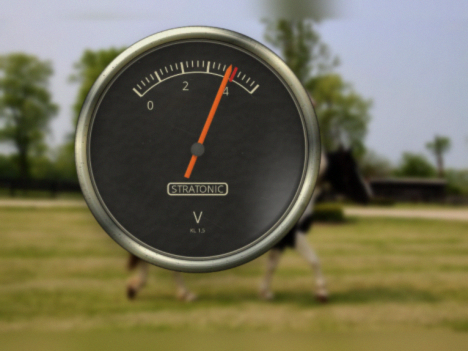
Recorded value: 3.8; V
